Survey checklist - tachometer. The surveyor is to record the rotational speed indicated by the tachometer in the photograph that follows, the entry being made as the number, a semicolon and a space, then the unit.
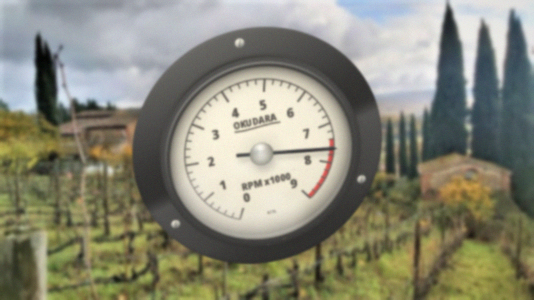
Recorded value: 7600; rpm
